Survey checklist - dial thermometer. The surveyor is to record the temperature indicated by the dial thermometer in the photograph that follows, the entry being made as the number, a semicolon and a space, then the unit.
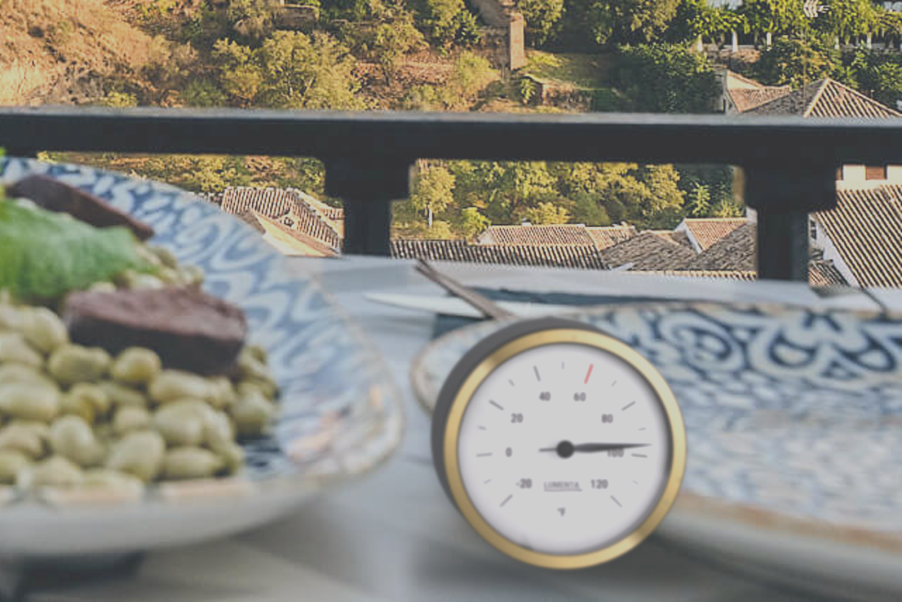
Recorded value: 95; °F
